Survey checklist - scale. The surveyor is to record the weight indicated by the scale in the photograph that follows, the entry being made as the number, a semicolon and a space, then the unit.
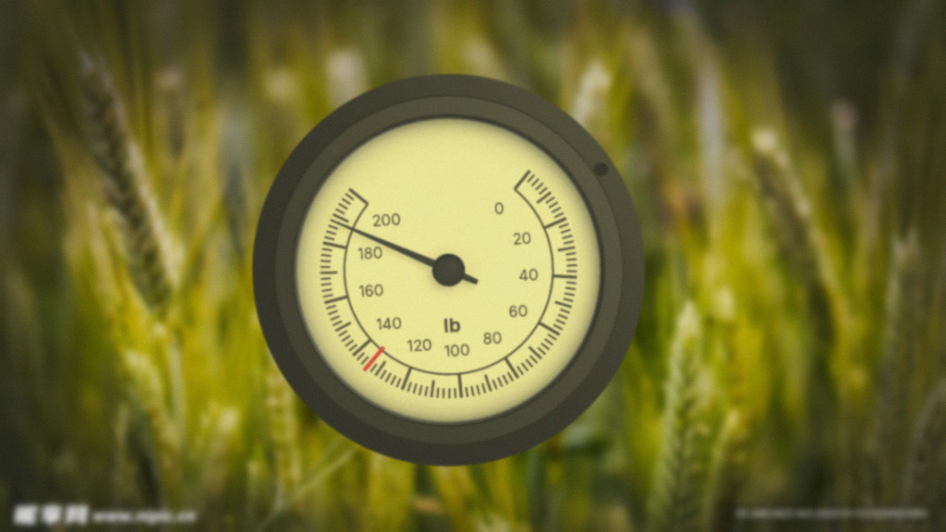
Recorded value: 188; lb
